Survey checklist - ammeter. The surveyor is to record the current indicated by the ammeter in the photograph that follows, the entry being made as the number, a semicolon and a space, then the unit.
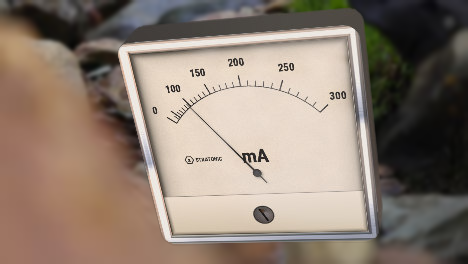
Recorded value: 100; mA
